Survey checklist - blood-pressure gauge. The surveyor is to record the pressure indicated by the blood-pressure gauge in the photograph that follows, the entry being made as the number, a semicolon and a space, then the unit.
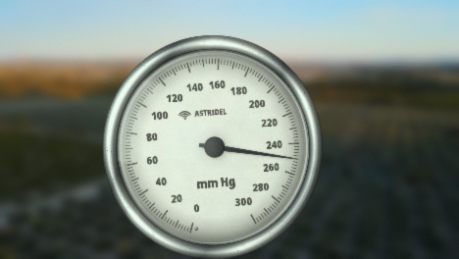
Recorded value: 250; mmHg
